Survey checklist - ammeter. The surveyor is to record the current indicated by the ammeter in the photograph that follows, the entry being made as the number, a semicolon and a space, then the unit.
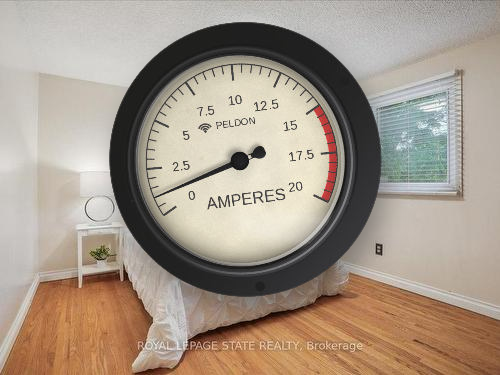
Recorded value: 1; A
